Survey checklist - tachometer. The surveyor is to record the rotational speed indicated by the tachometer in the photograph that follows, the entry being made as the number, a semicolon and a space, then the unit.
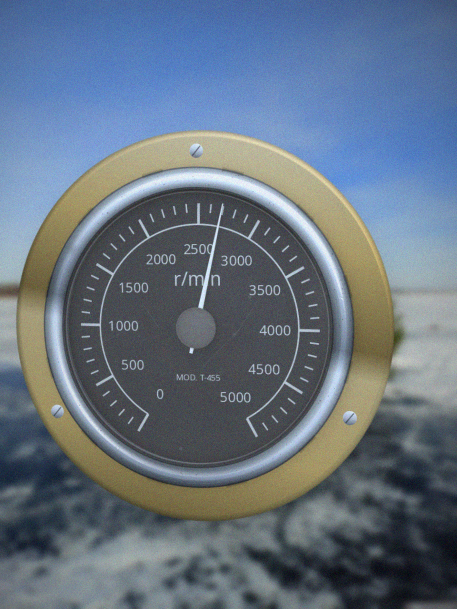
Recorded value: 2700; rpm
